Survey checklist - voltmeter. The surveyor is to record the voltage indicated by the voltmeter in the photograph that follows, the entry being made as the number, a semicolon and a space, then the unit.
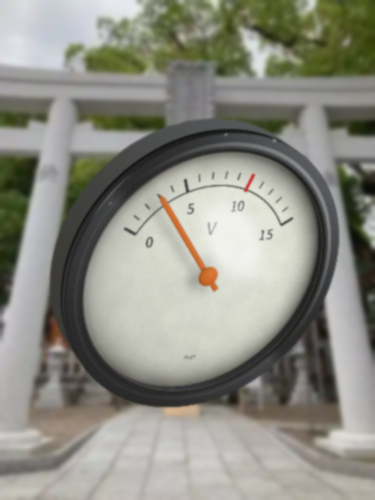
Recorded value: 3; V
